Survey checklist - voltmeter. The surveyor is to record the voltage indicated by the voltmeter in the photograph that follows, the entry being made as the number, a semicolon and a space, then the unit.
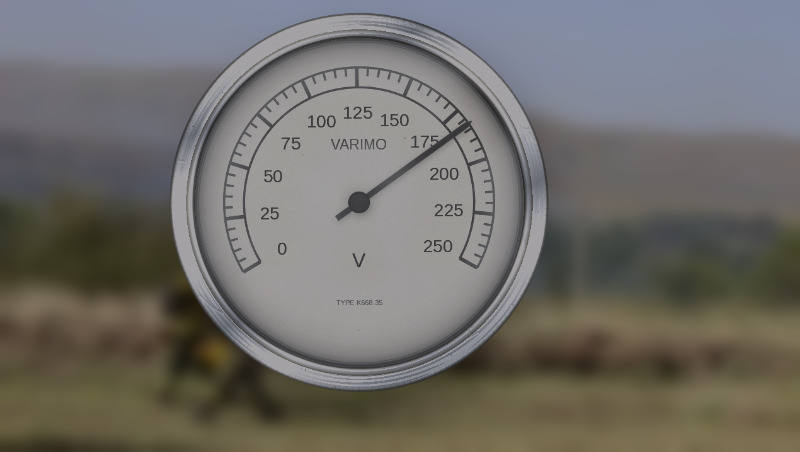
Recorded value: 182.5; V
